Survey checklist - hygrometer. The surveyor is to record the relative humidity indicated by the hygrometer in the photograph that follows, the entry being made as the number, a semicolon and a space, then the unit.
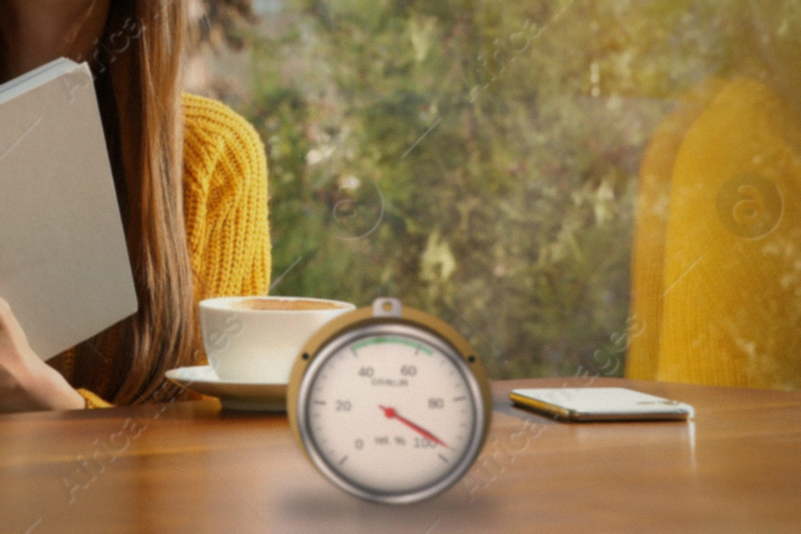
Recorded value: 96; %
